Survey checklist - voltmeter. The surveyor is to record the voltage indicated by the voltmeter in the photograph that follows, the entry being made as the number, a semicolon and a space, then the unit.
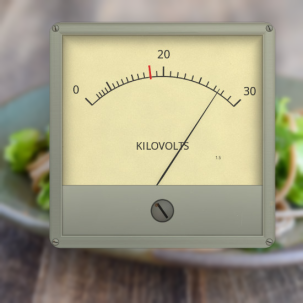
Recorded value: 27.5; kV
